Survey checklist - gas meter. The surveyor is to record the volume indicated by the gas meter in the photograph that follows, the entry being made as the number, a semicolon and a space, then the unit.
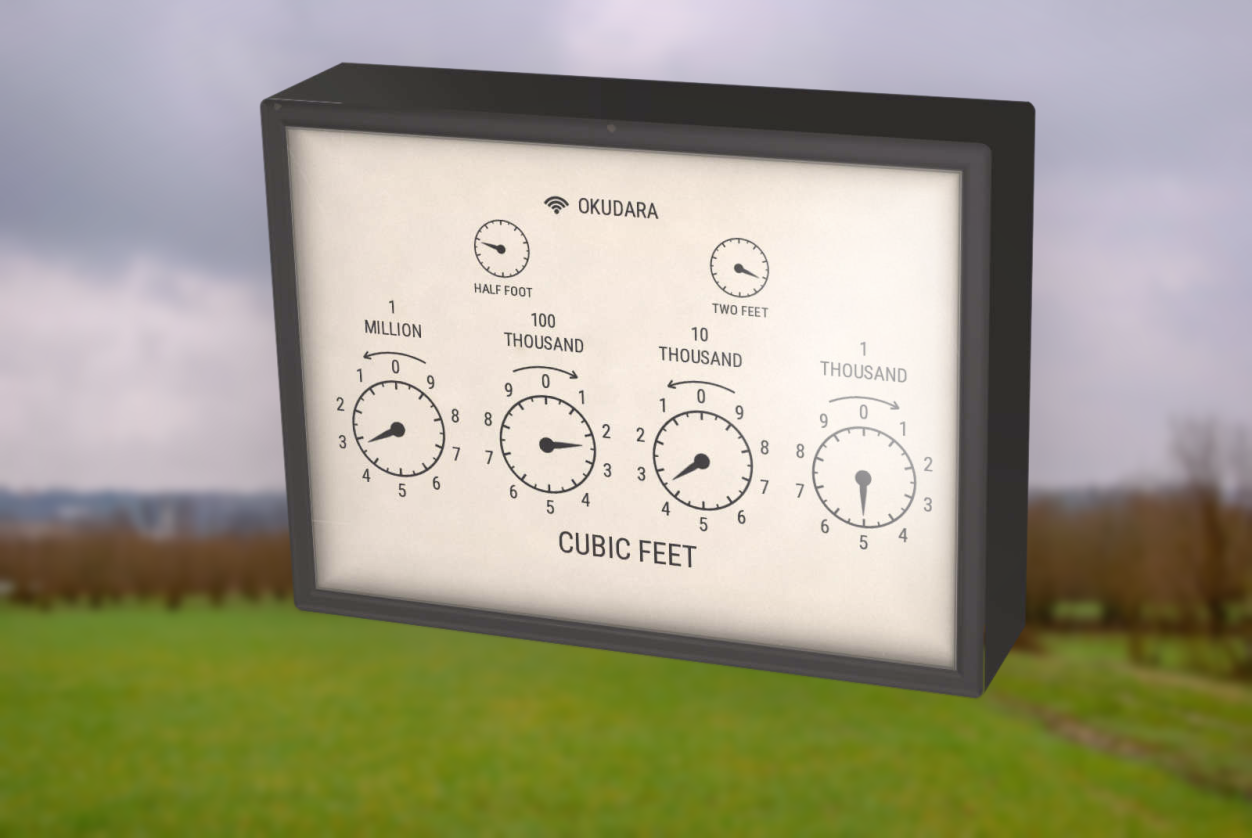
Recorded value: 323500; ft³
